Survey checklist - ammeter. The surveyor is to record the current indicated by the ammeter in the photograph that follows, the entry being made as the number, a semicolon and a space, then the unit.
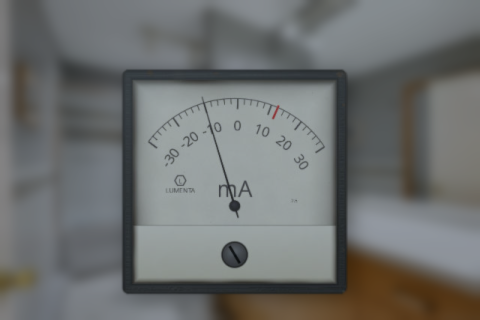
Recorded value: -10; mA
